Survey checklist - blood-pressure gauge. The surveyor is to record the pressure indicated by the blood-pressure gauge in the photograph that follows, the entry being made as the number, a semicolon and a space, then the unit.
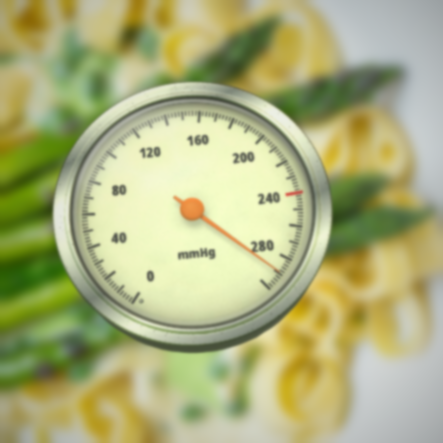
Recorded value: 290; mmHg
